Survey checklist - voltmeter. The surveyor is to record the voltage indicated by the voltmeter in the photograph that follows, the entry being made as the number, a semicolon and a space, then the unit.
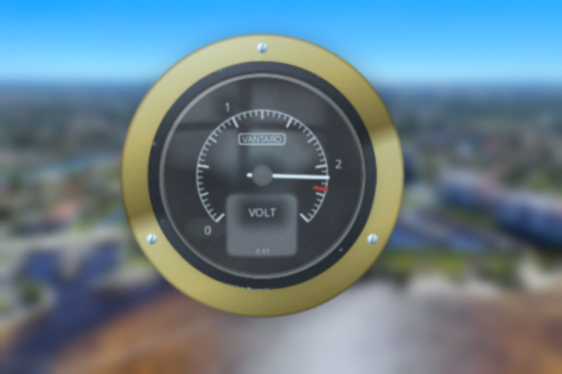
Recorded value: 2.1; V
